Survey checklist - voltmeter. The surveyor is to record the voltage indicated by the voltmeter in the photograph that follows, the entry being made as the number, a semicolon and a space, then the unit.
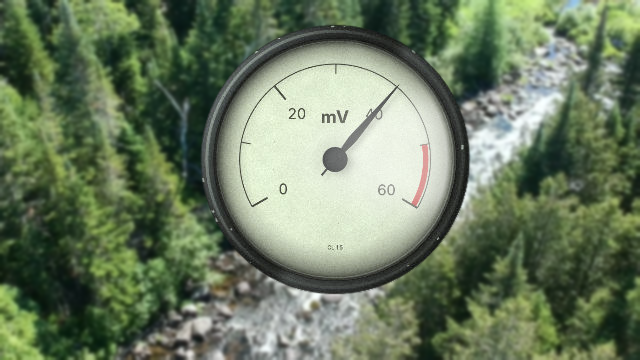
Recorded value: 40; mV
